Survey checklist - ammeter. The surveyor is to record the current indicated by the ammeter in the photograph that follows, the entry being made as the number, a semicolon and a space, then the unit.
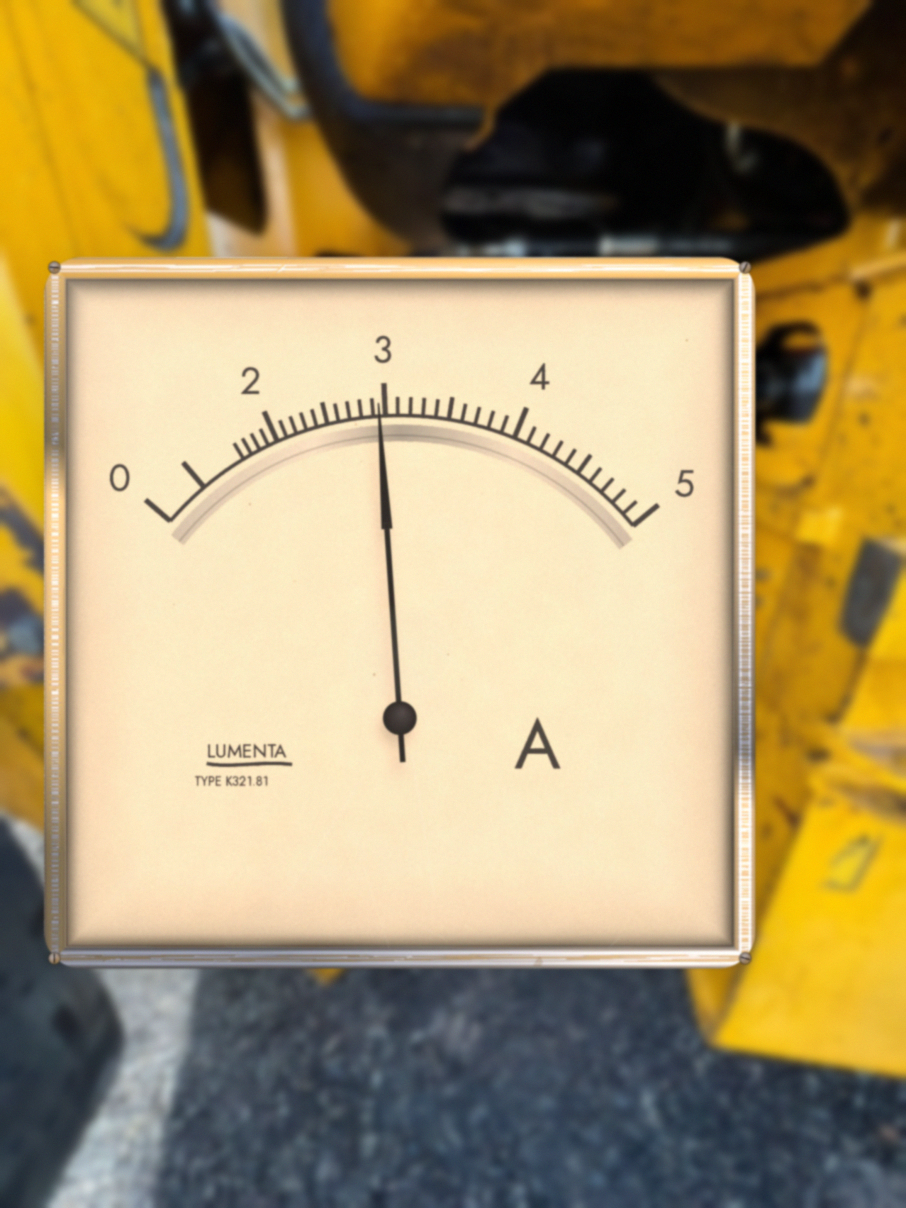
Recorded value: 2.95; A
